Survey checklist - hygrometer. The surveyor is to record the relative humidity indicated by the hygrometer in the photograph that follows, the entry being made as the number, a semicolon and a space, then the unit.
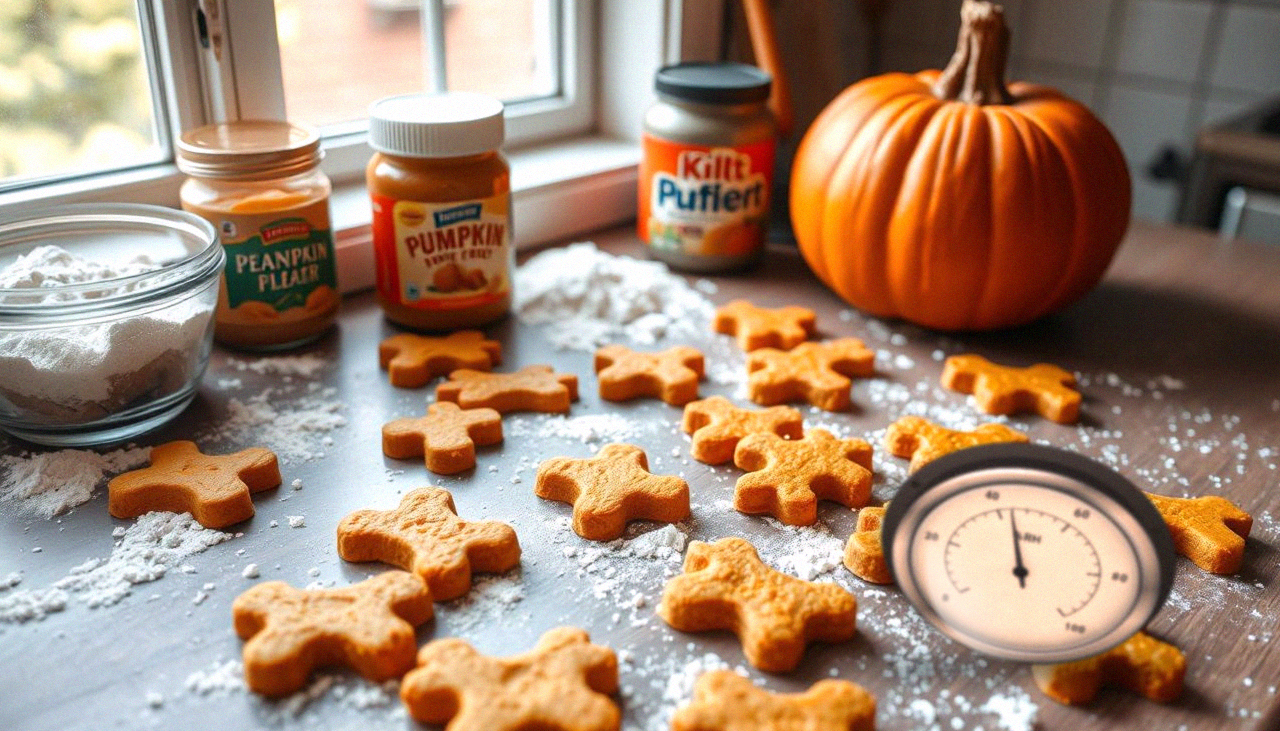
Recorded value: 44; %
